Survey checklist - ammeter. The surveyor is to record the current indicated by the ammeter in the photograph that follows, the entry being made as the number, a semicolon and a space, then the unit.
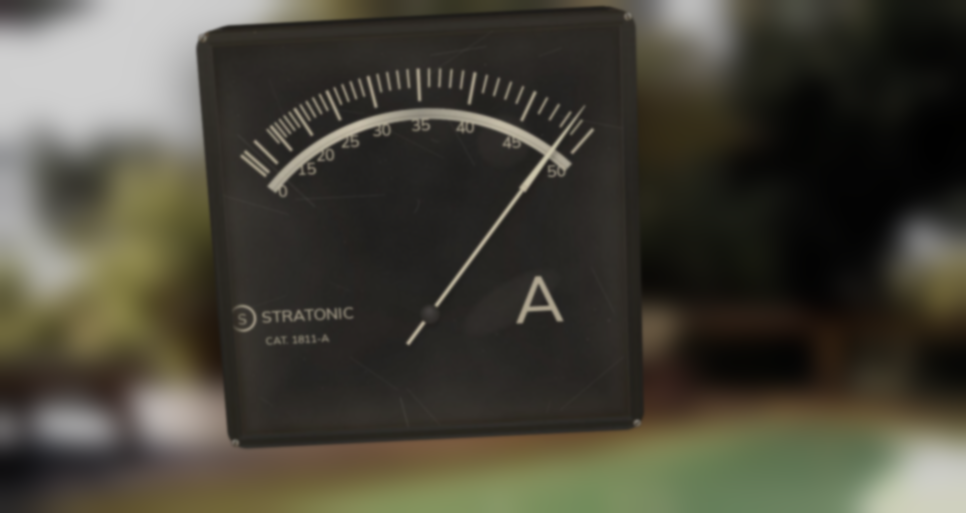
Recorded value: 48.5; A
